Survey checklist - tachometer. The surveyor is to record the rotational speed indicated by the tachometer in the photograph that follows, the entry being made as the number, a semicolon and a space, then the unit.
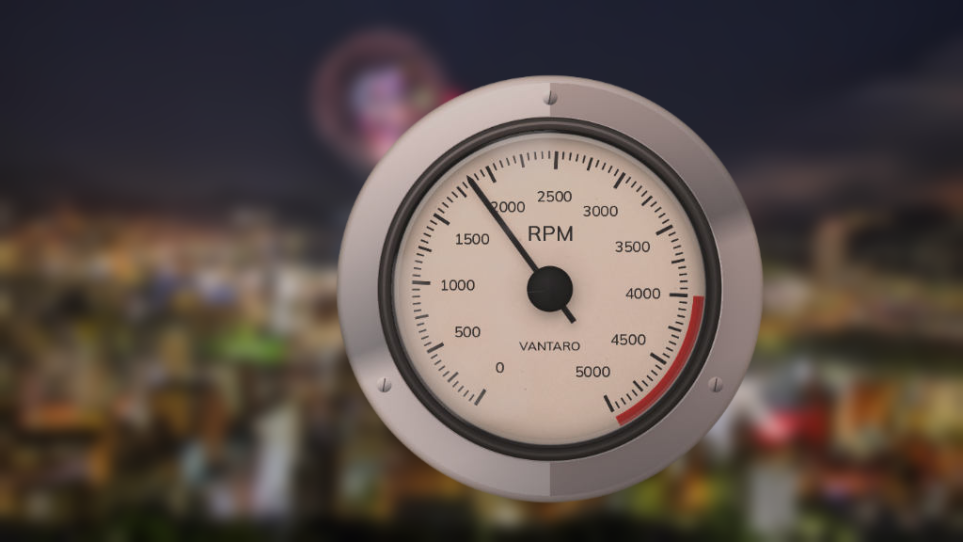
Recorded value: 1850; rpm
